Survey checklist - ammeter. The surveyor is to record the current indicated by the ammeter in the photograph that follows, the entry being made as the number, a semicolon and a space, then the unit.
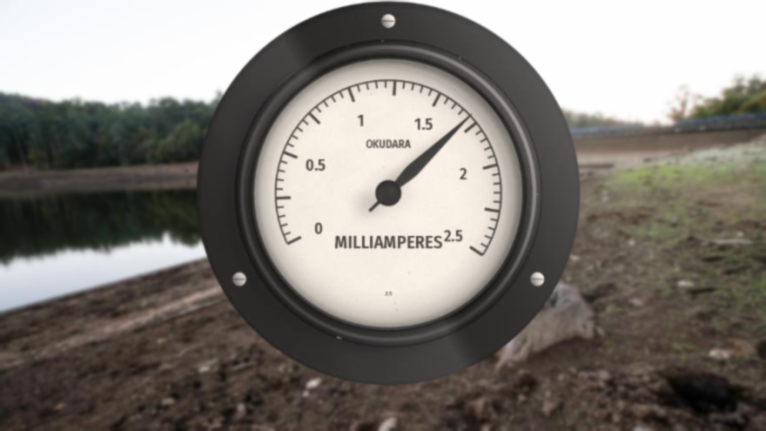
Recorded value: 1.7; mA
